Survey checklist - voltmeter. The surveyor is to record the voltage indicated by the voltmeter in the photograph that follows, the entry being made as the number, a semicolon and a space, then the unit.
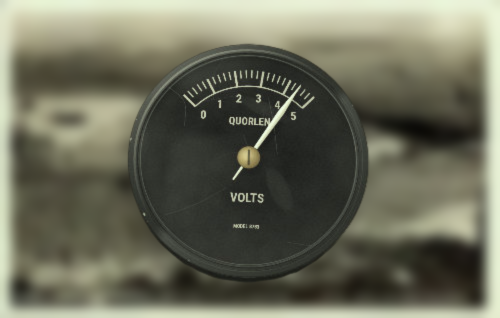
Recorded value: 4.4; V
